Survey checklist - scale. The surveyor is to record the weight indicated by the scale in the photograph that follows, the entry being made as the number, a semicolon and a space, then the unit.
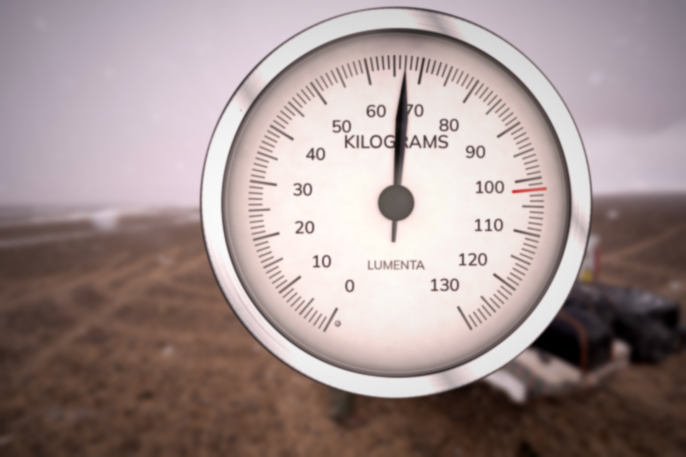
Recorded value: 67; kg
